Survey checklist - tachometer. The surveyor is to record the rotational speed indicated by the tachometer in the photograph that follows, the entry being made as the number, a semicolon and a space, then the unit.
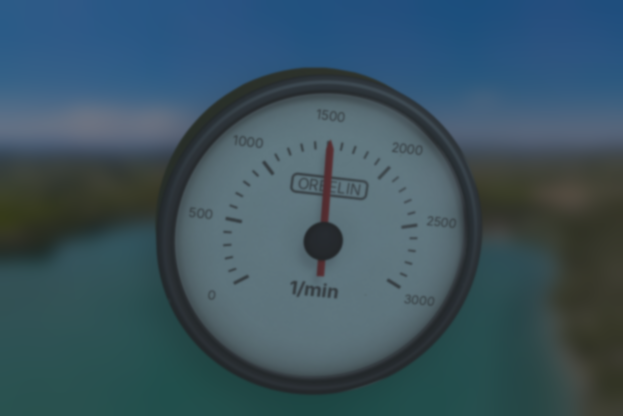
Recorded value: 1500; rpm
